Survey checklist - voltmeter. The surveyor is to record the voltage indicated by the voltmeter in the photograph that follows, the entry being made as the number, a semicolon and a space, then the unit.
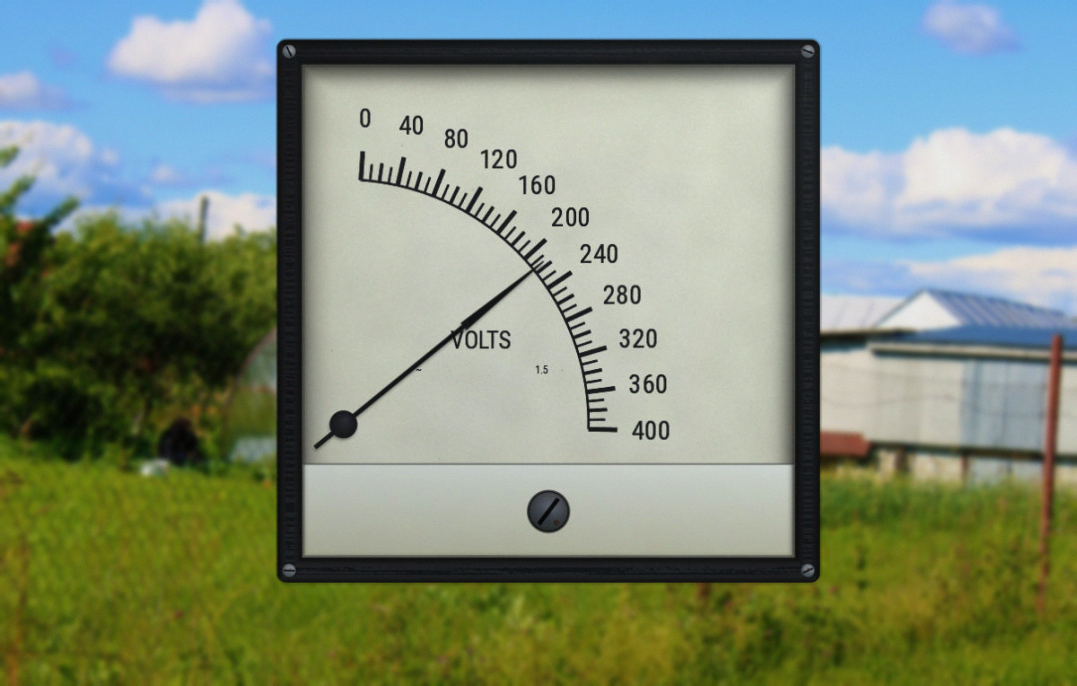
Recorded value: 215; V
